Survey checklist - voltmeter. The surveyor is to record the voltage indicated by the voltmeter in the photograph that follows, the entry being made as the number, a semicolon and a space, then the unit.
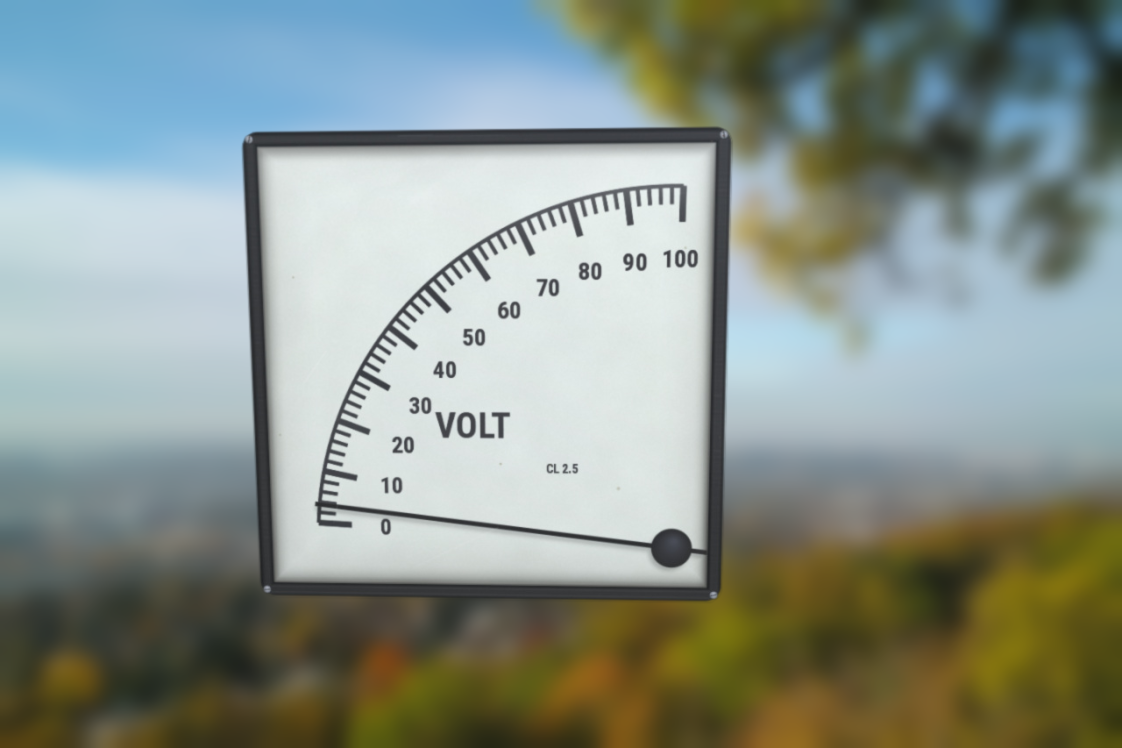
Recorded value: 4; V
